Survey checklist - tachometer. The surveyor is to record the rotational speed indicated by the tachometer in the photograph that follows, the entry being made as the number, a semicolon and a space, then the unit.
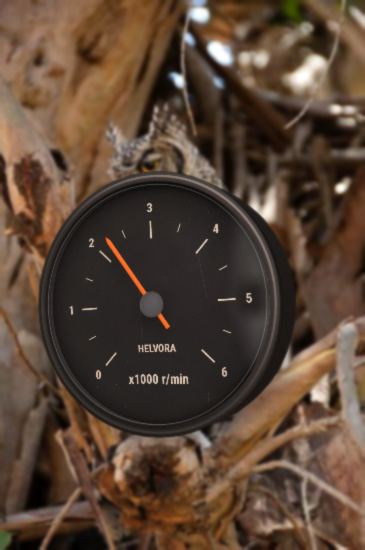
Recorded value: 2250; rpm
